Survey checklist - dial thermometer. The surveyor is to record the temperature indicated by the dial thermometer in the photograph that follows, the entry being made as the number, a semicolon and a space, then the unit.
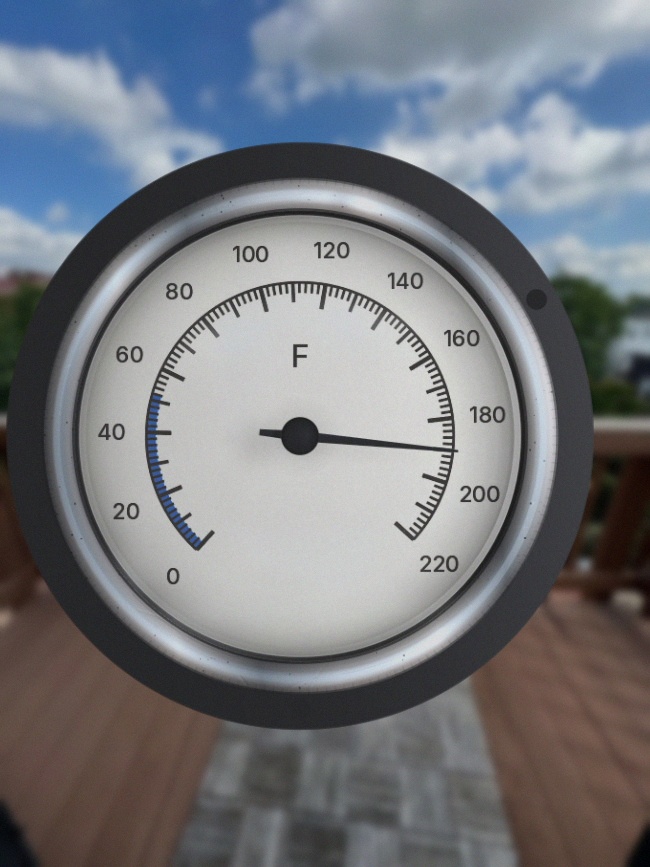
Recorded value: 190; °F
